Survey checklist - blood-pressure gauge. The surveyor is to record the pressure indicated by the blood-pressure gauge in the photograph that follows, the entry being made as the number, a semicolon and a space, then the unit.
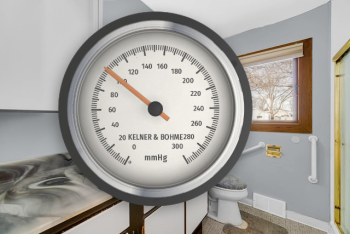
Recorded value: 100; mmHg
